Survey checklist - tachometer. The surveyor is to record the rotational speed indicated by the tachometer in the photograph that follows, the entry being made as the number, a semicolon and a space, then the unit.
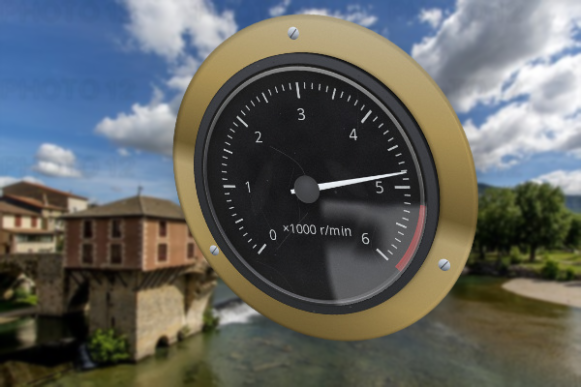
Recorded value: 4800; rpm
